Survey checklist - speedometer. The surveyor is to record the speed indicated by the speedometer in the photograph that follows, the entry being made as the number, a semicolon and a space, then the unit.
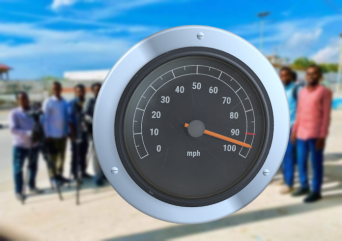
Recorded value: 95; mph
